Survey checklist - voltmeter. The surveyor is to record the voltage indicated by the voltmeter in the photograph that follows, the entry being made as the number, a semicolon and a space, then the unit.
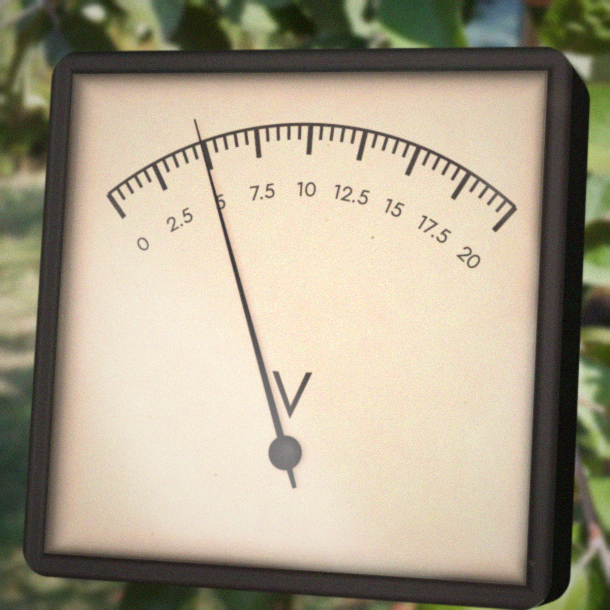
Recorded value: 5; V
